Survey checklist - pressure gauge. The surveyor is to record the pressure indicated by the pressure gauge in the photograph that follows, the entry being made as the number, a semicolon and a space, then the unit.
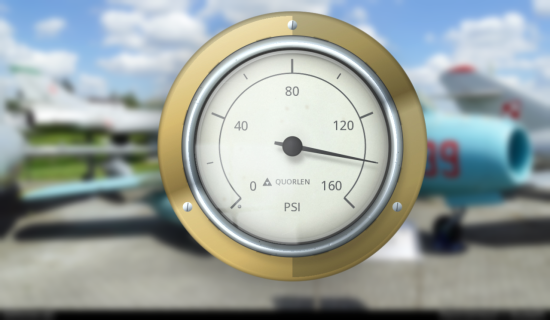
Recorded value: 140; psi
